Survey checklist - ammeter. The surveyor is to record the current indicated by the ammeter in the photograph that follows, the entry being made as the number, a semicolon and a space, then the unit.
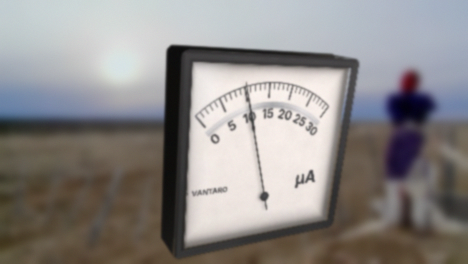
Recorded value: 10; µA
